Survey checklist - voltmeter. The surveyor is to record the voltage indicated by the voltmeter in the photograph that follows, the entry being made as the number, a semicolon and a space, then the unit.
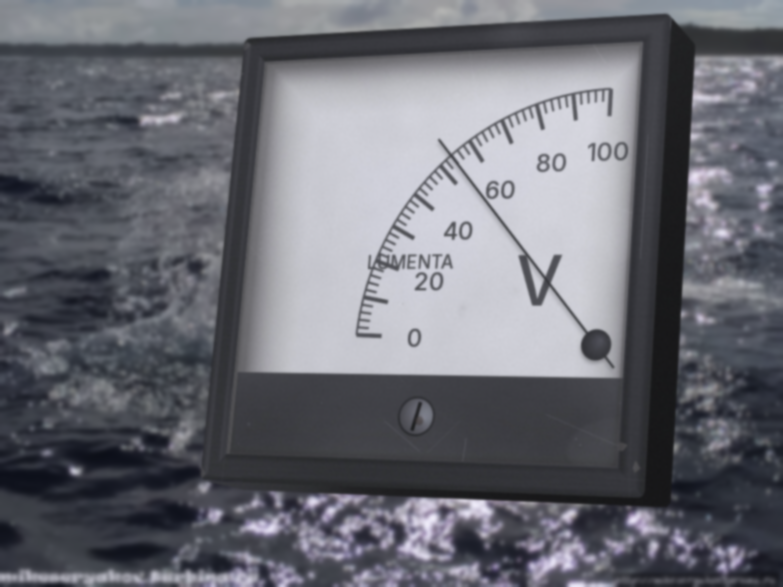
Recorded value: 54; V
